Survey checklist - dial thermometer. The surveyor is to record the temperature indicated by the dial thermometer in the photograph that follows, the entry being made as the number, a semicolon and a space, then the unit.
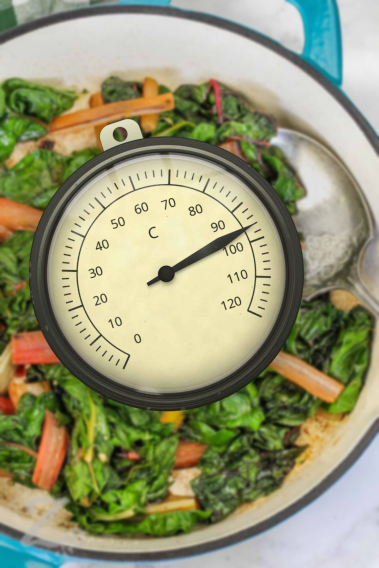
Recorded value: 96; °C
